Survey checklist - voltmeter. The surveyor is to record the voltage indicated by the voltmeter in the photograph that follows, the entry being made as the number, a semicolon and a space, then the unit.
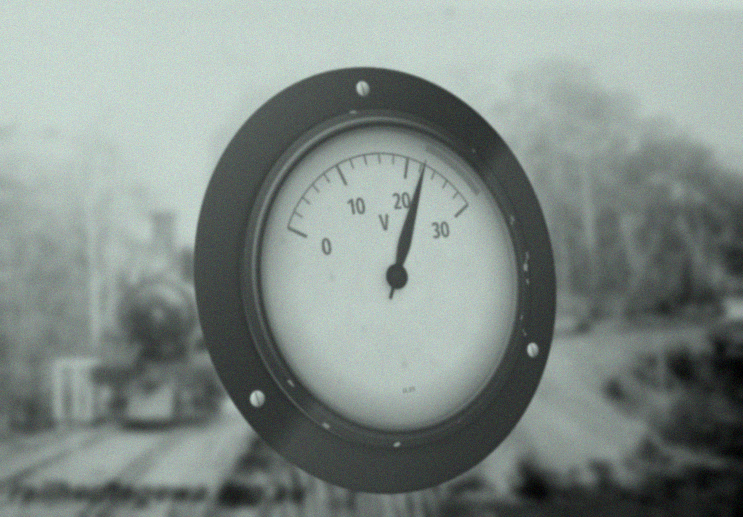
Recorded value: 22; V
